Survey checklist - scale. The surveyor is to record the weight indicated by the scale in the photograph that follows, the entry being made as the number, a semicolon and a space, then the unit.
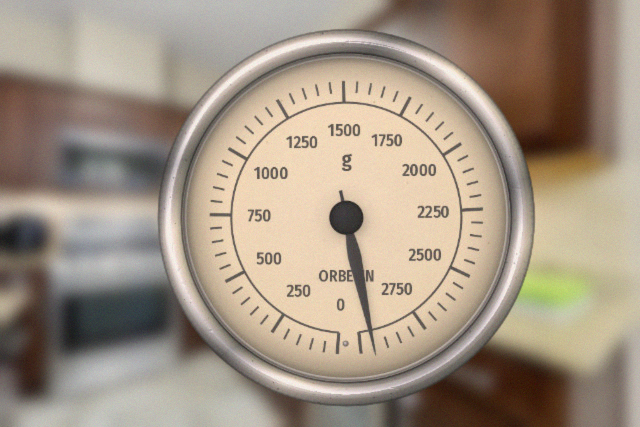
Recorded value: 2950; g
